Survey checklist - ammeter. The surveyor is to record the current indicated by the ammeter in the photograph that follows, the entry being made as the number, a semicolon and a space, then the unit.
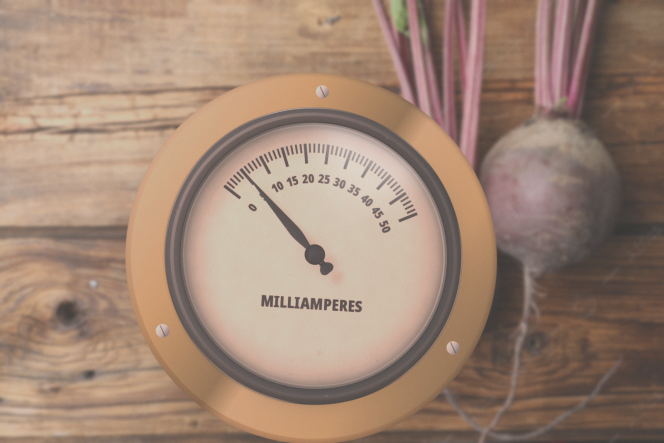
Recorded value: 5; mA
